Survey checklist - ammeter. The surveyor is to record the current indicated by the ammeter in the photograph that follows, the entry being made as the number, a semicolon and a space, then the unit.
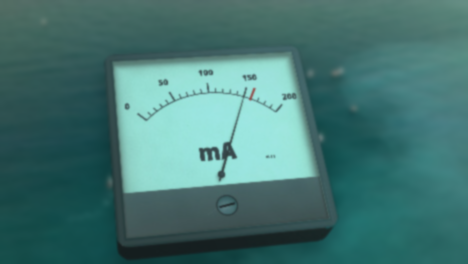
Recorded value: 150; mA
